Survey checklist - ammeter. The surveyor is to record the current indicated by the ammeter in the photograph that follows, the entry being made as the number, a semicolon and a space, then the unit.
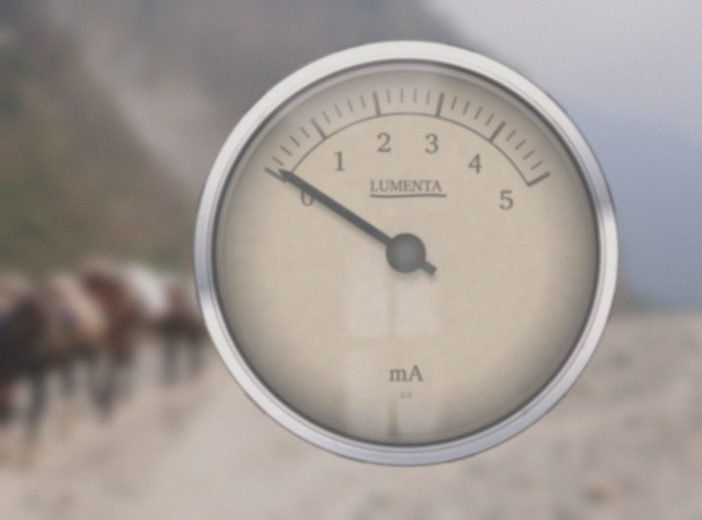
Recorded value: 0.1; mA
